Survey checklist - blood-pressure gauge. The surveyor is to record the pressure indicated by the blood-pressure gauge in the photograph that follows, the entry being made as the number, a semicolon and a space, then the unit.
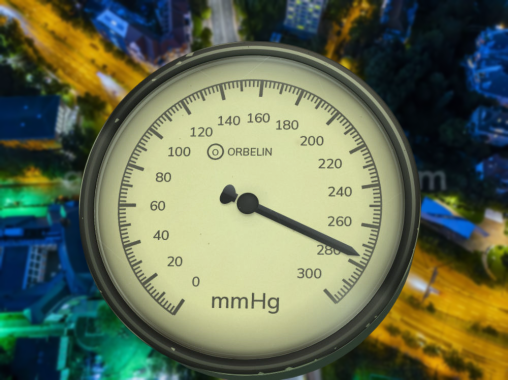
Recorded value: 276; mmHg
